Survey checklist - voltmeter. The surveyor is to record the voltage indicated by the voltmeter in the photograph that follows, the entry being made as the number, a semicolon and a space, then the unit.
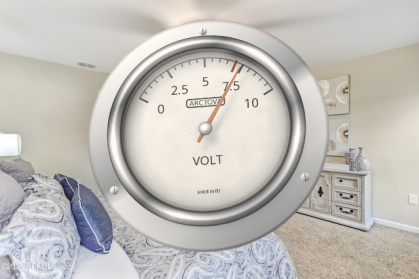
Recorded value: 7.5; V
